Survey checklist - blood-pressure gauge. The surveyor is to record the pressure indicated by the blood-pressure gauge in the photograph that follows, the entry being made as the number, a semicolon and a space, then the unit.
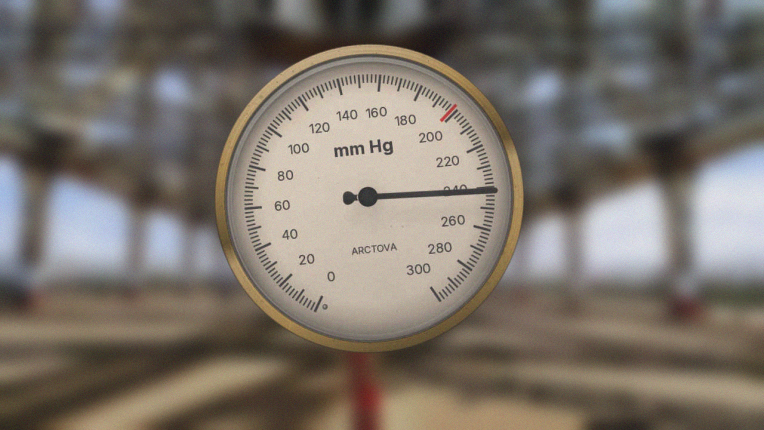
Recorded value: 242; mmHg
